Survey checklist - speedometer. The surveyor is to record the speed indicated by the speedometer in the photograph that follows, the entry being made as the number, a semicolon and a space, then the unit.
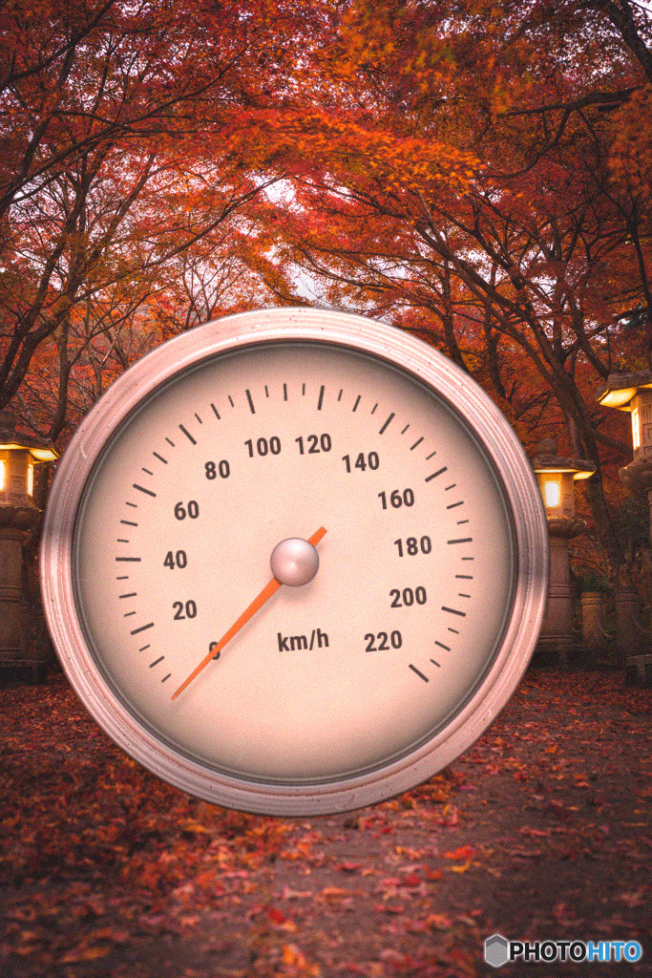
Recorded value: 0; km/h
